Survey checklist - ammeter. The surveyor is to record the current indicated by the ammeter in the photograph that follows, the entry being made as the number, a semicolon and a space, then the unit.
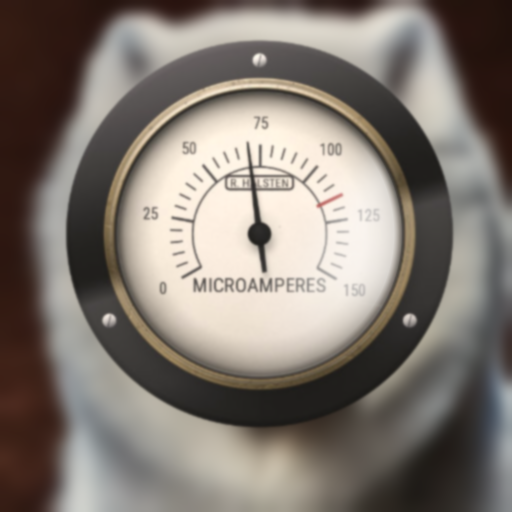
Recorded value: 70; µA
